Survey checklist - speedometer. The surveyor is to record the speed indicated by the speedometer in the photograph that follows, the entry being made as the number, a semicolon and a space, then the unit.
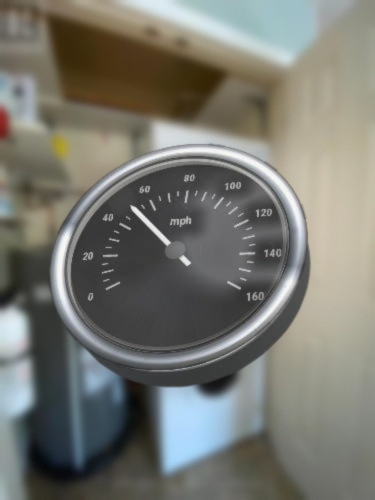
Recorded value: 50; mph
